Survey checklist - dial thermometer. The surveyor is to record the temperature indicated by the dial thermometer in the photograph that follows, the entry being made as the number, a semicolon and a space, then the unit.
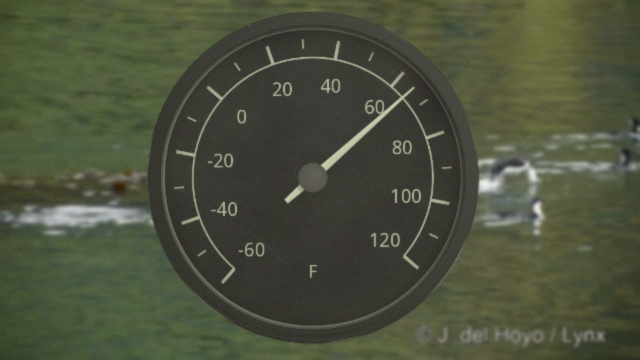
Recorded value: 65; °F
